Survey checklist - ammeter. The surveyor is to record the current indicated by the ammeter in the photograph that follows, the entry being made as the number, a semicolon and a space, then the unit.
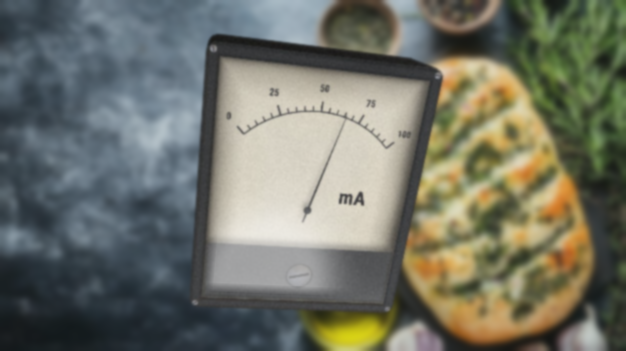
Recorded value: 65; mA
